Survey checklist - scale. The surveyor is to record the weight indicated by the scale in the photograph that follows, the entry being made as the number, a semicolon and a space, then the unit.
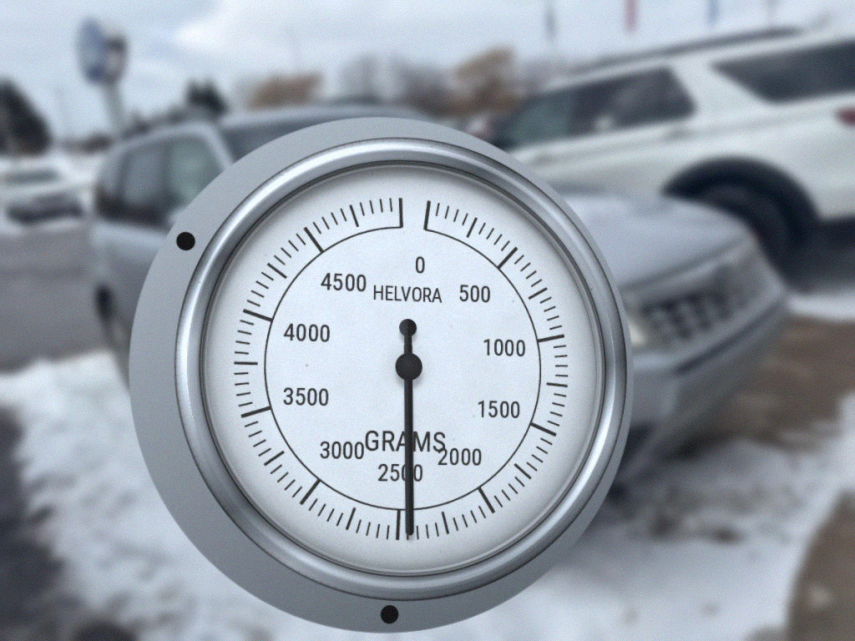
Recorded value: 2450; g
